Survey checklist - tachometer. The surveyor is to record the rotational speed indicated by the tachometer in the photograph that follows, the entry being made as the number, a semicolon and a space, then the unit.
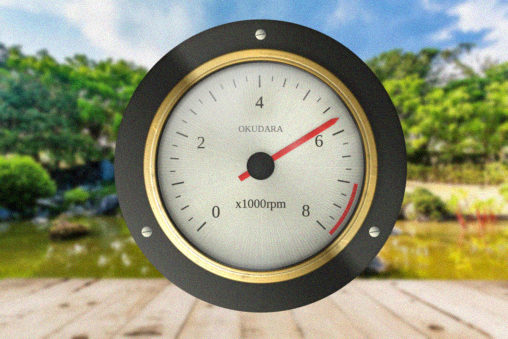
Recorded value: 5750; rpm
